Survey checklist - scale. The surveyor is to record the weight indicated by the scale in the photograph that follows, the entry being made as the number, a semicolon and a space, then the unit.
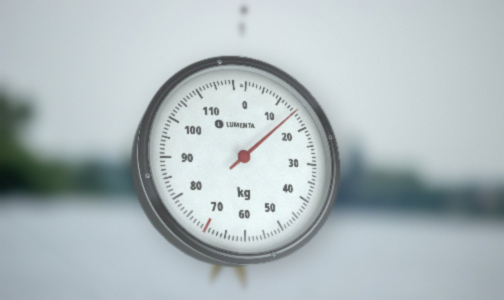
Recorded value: 15; kg
